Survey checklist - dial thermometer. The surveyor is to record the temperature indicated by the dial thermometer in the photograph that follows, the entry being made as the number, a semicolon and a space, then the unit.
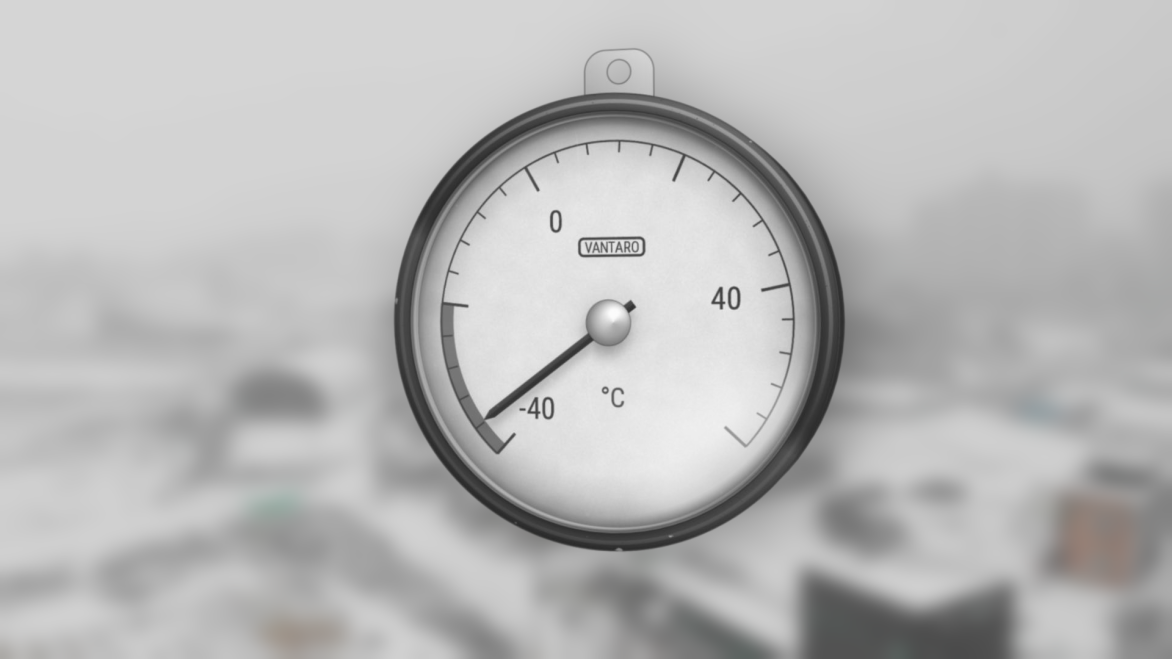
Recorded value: -36; °C
